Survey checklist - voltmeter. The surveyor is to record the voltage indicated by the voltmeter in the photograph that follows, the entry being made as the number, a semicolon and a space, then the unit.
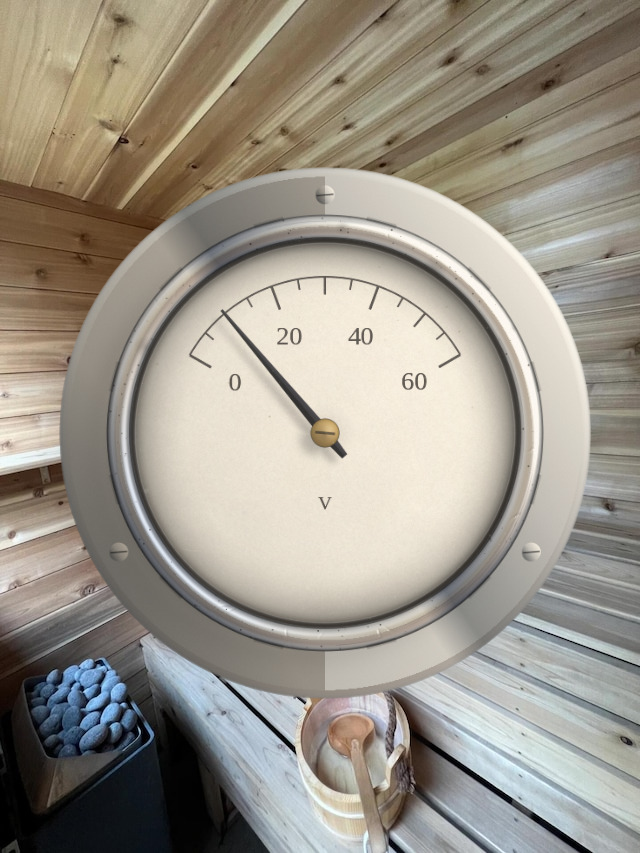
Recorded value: 10; V
